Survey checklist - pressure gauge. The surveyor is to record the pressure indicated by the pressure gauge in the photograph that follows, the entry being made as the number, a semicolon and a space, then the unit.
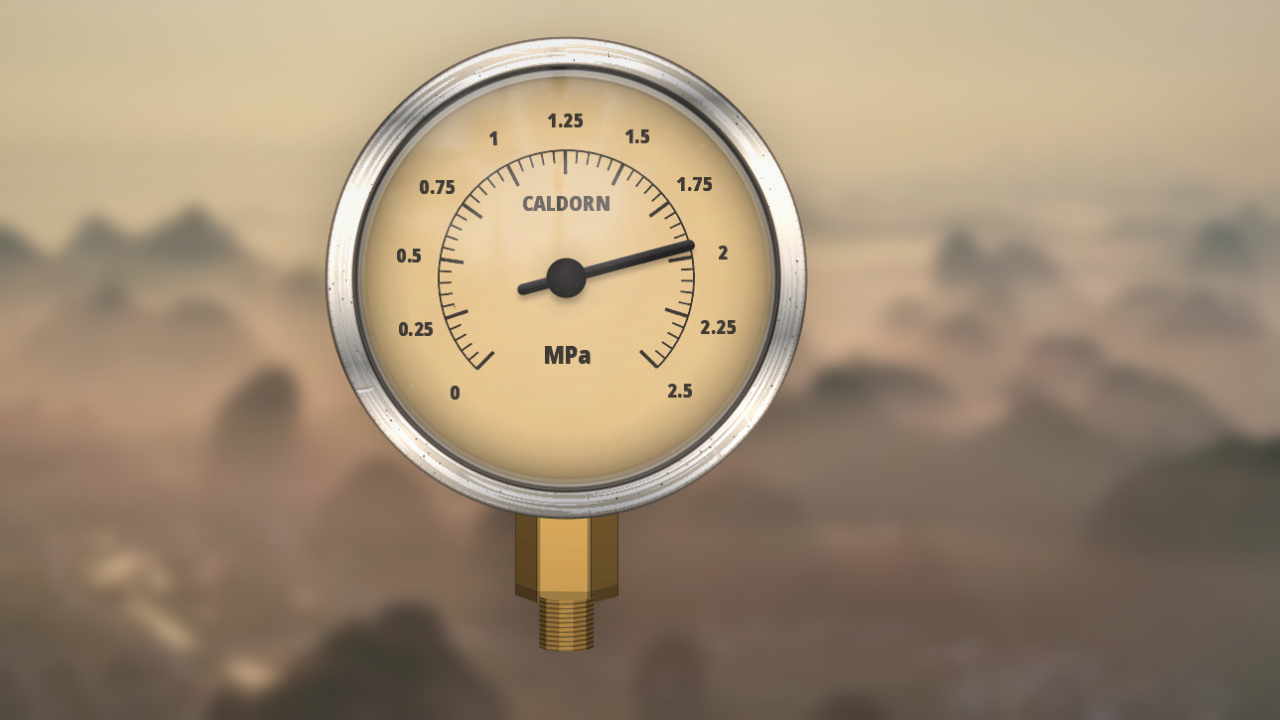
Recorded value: 1.95; MPa
